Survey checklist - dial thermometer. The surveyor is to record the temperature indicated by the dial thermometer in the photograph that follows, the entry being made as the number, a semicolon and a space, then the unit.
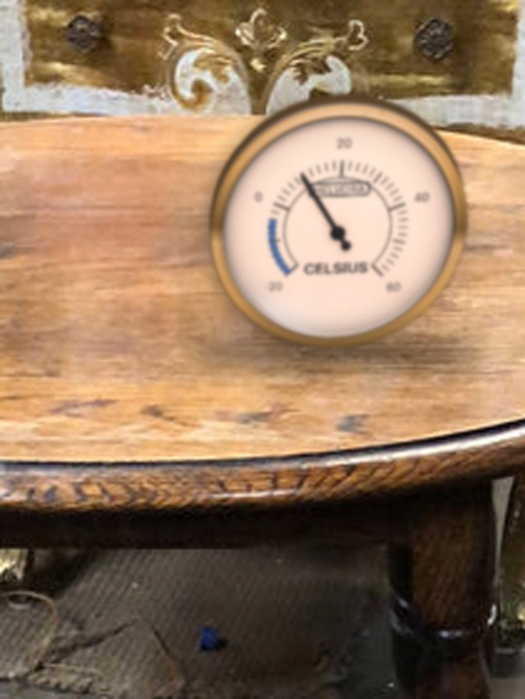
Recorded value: 10; °C
